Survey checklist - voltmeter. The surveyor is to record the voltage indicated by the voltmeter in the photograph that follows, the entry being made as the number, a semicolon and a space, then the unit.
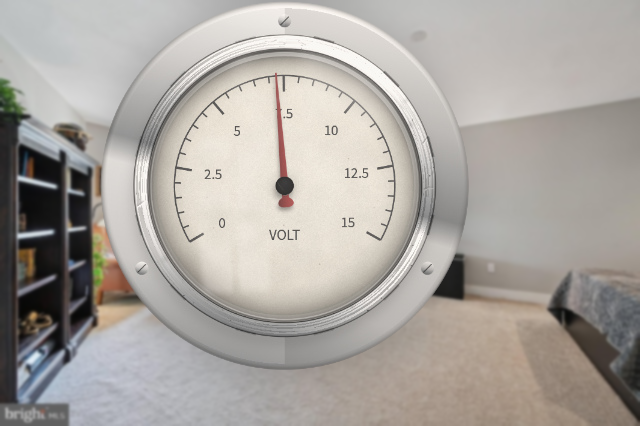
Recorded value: 7.25; V
